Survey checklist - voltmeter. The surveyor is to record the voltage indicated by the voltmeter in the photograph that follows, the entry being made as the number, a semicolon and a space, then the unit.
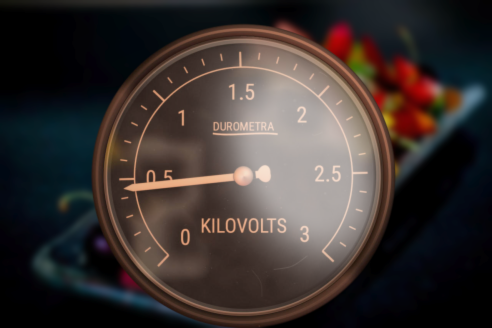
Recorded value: 0.45; kV
